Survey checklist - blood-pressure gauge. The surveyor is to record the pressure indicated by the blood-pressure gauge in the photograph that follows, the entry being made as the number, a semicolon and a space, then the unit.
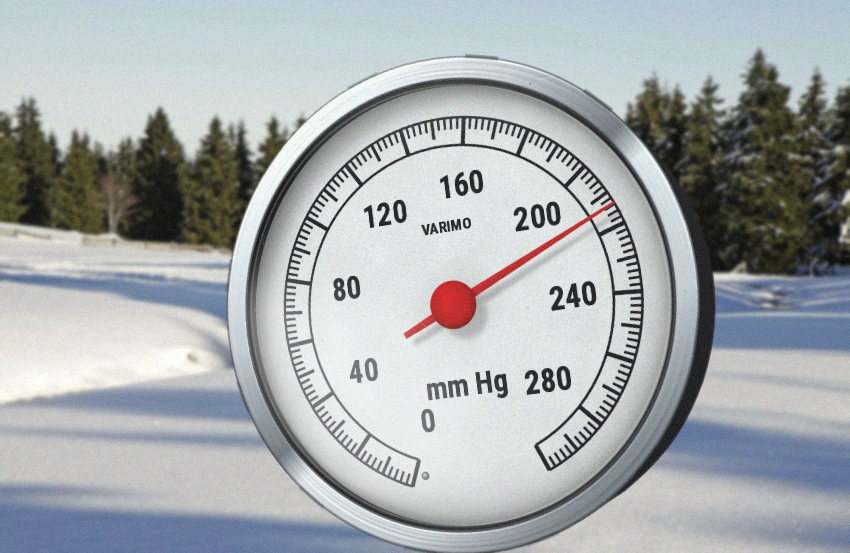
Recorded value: 214; mmHg
